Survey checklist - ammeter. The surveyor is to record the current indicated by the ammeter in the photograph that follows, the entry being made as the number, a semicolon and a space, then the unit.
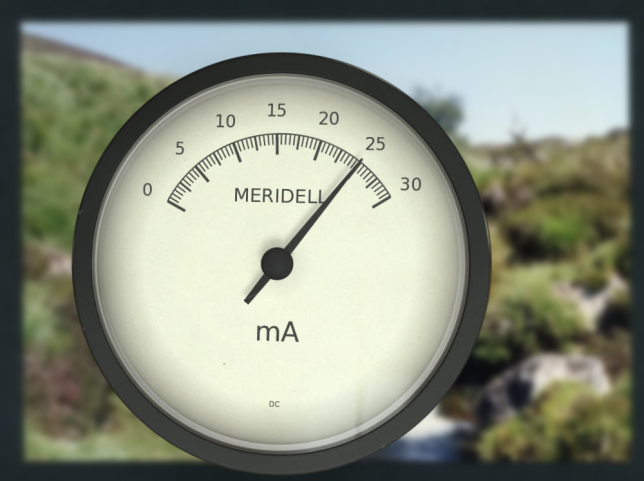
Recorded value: 25; mA
